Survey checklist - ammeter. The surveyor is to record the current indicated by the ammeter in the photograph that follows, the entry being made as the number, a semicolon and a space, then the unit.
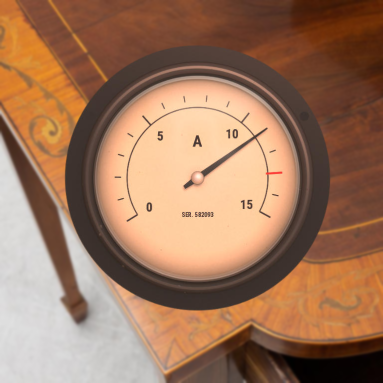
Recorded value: 11; A
